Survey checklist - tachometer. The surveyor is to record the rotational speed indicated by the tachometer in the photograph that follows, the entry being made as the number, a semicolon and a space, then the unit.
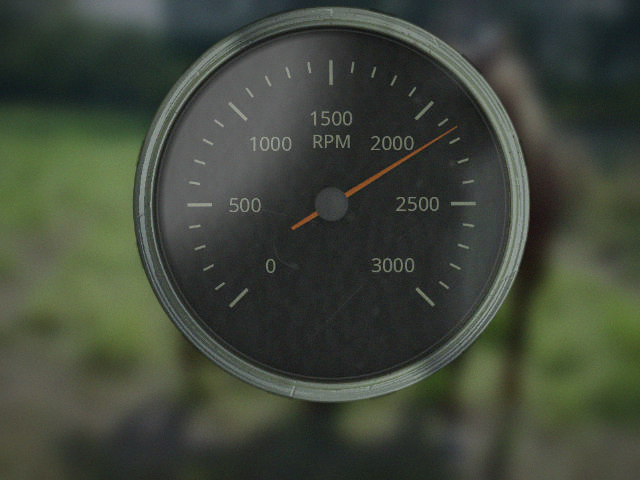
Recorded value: 2150; rpm
